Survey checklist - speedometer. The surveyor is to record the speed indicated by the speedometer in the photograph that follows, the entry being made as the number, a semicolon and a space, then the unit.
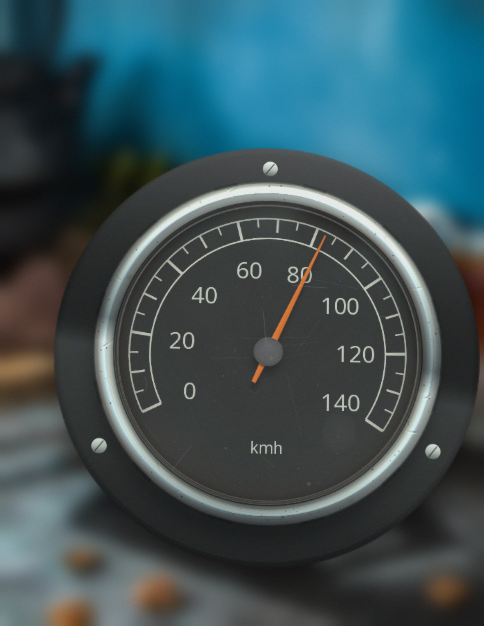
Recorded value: 82.5; km/h
